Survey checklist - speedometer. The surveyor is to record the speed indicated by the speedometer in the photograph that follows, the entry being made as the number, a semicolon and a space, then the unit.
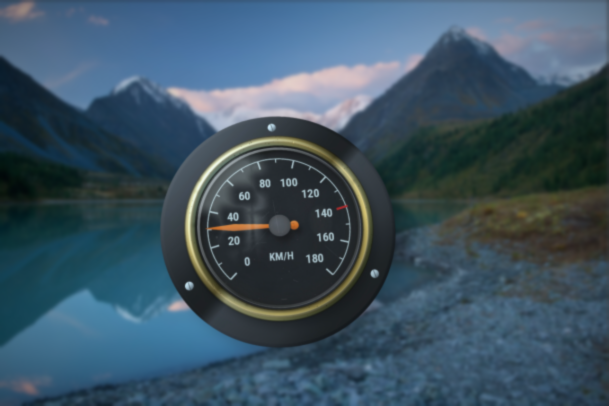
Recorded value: 30; km/h
